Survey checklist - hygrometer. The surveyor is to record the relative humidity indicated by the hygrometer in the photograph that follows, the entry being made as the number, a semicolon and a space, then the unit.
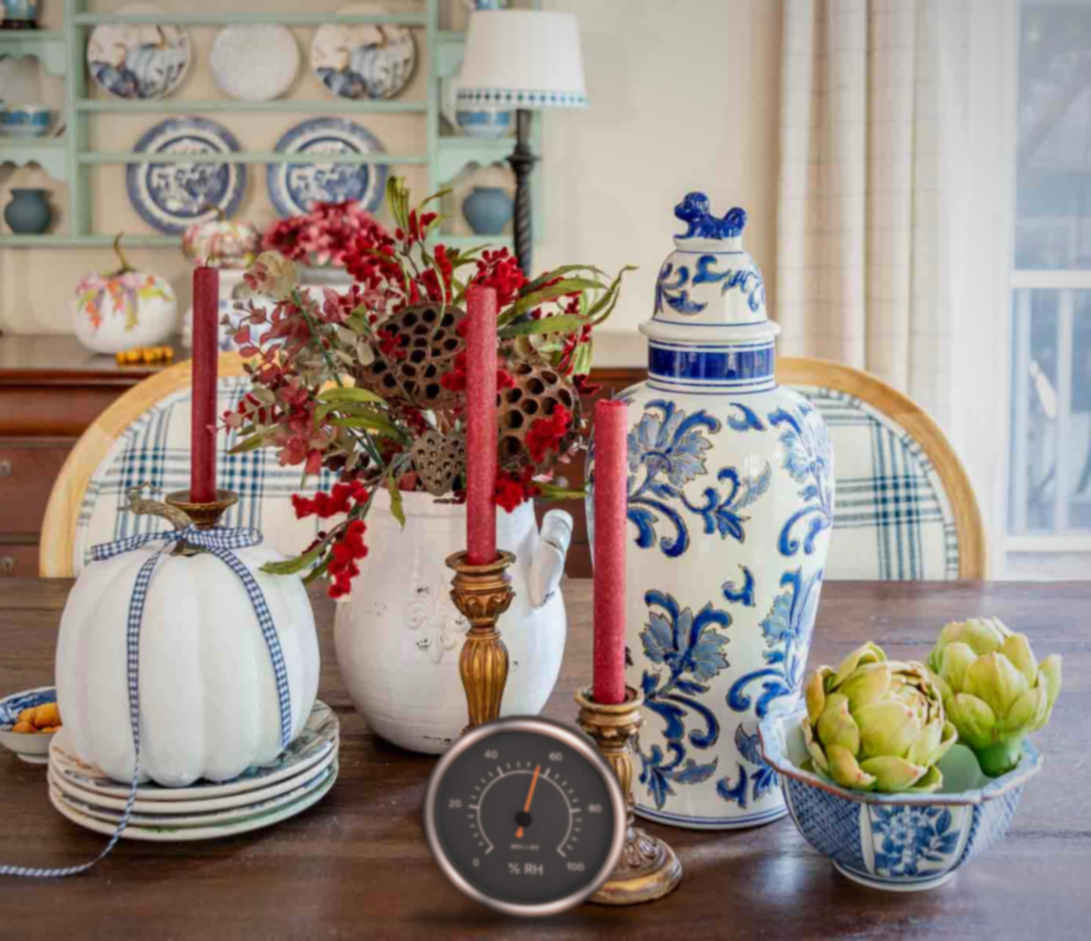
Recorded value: 56; %
